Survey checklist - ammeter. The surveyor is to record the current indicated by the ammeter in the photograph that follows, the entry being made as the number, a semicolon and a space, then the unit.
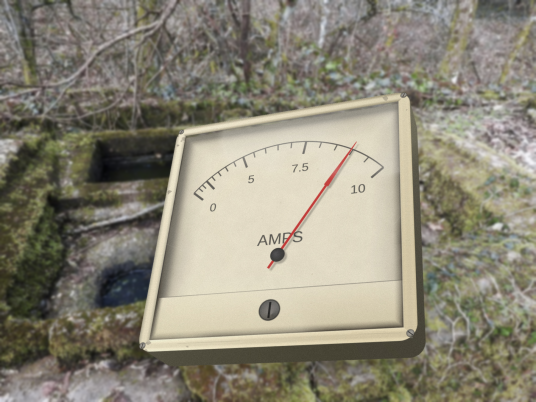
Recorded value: 9; A
